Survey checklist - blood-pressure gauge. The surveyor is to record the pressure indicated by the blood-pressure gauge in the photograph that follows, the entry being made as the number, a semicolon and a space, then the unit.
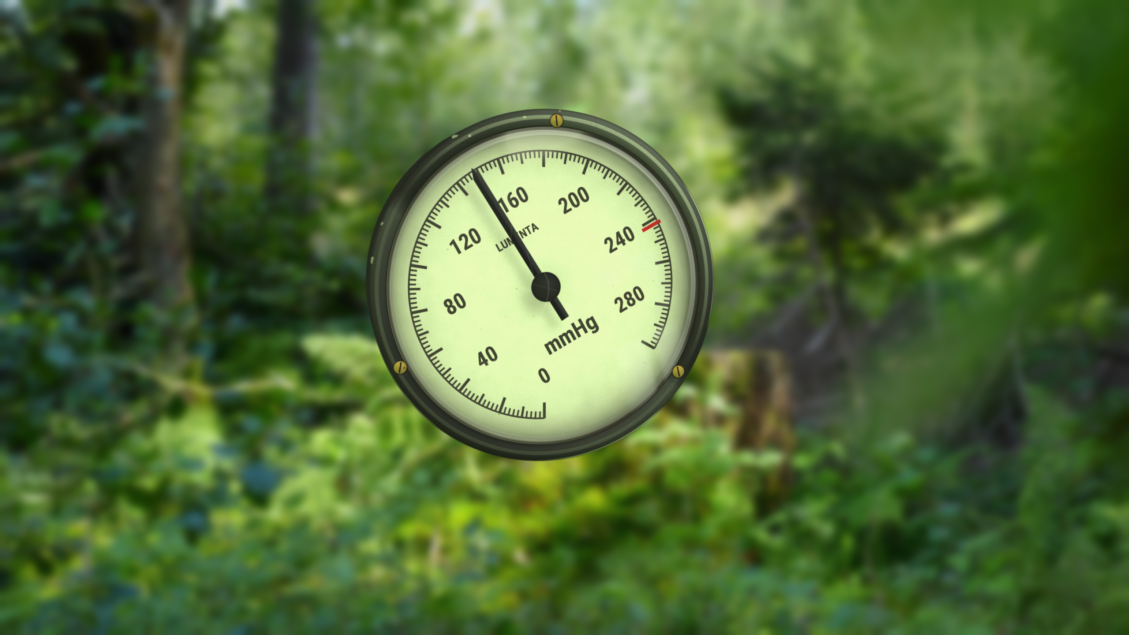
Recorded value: 148; mmHg
